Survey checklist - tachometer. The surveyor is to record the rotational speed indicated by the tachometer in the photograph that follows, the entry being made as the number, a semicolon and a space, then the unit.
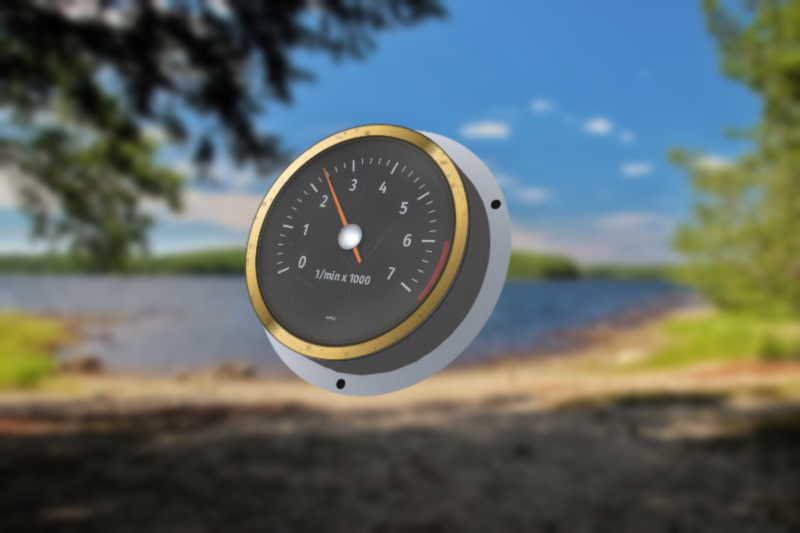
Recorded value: 2400; rpm
